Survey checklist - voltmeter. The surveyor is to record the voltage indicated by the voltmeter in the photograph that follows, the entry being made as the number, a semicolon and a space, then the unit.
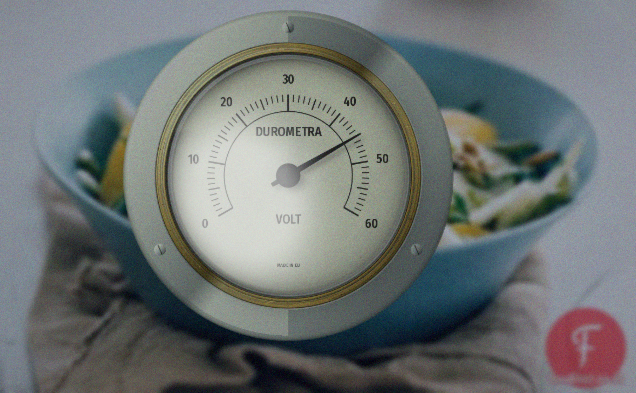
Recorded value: 45; V
